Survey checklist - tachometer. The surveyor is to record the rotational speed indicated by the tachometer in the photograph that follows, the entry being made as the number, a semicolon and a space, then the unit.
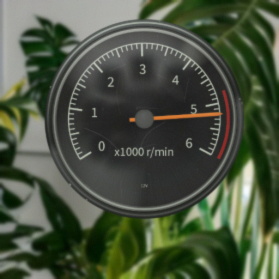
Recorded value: 5200; rpm
